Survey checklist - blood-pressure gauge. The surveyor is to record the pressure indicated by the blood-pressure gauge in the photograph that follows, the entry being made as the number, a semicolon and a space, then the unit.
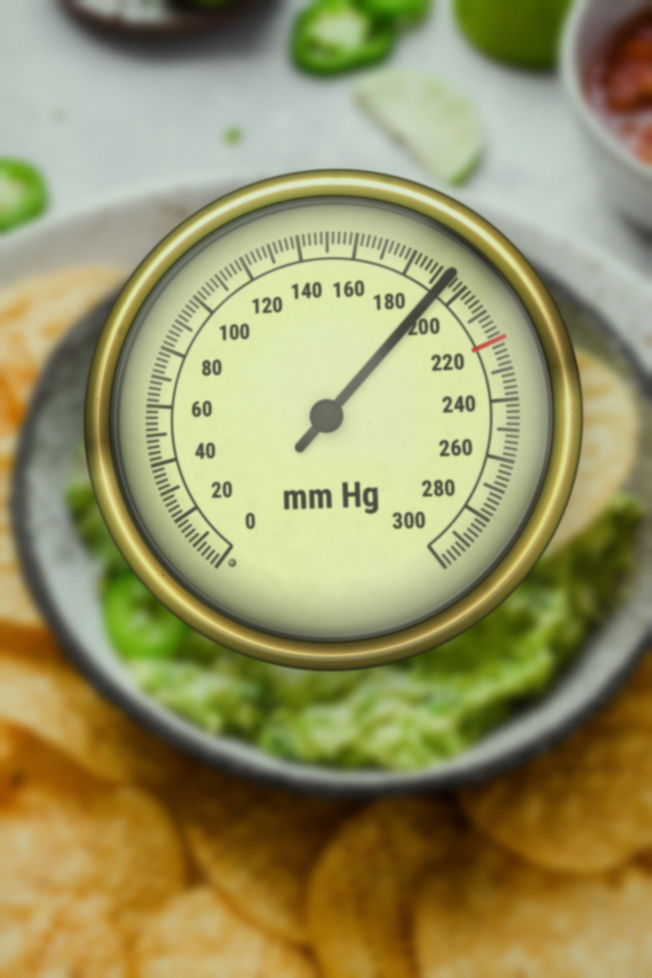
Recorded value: 194; mmHg
